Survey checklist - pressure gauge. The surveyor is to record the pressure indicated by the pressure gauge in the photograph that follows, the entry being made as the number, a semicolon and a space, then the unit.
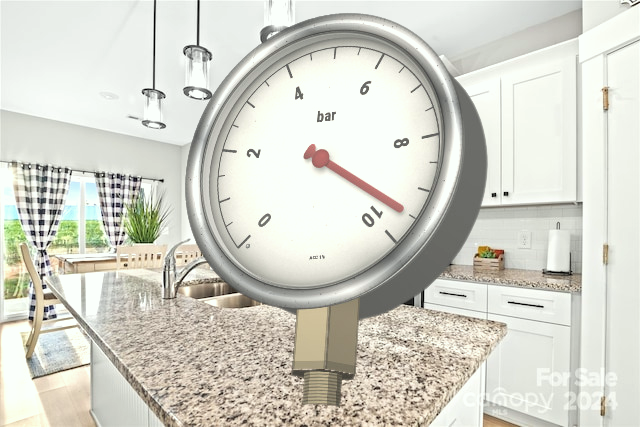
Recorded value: 9.5; bar
